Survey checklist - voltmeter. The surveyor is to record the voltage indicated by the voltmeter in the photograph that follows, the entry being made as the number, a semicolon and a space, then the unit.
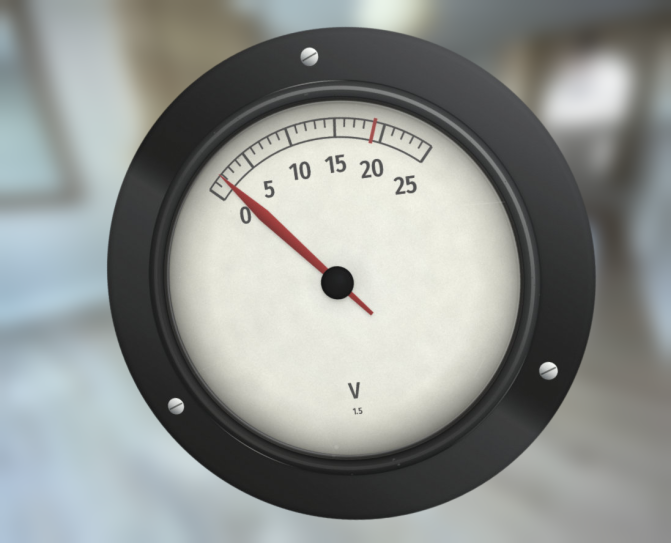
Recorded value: 2; V
